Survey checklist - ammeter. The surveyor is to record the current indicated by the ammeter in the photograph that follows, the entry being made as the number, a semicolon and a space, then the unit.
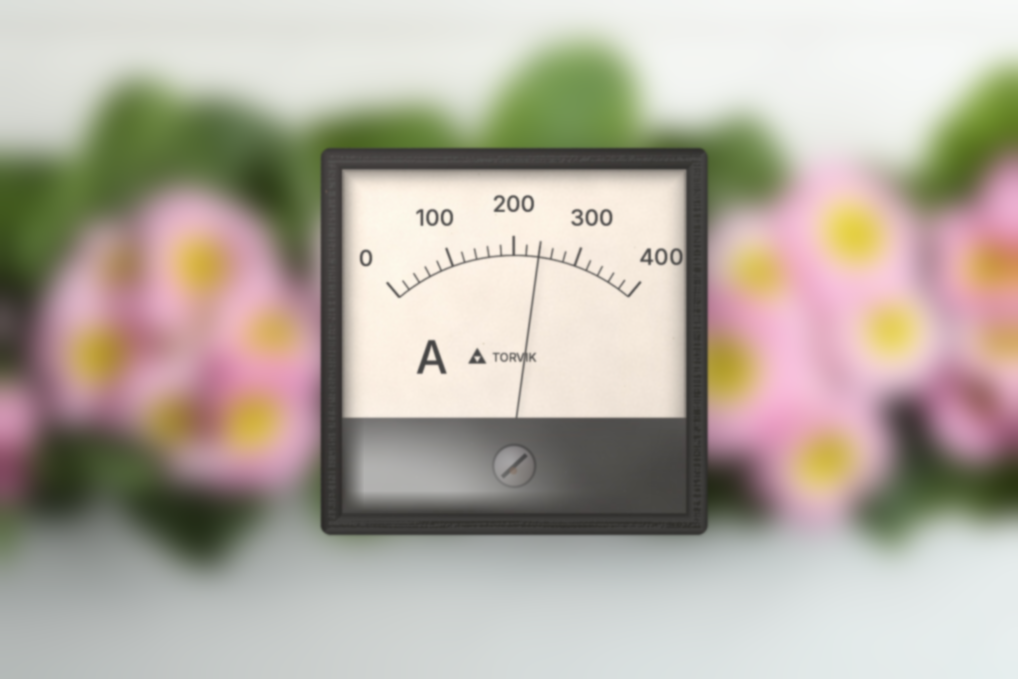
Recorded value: 240; A
